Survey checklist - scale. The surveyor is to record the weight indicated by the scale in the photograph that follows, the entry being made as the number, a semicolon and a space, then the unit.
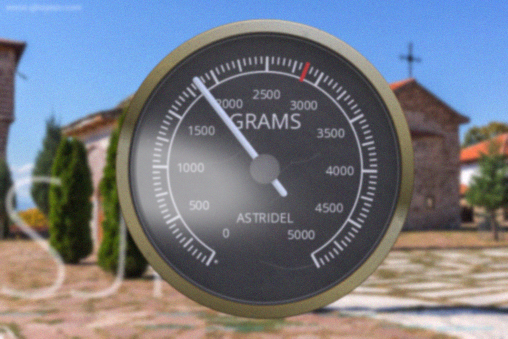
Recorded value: 1850; g
